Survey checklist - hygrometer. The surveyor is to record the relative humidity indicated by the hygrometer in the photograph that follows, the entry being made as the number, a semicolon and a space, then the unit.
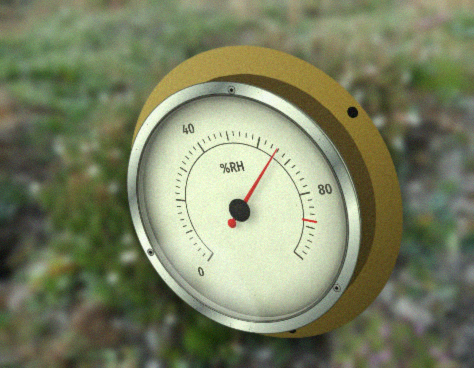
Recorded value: 66; %
